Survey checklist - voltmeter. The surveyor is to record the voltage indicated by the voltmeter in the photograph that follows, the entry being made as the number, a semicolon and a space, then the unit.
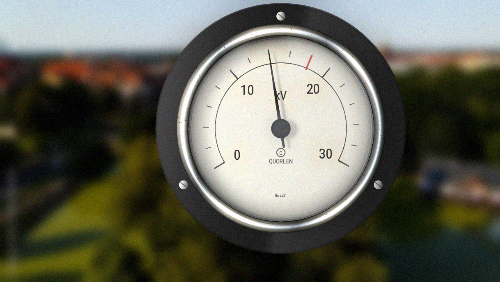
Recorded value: 14; kV
